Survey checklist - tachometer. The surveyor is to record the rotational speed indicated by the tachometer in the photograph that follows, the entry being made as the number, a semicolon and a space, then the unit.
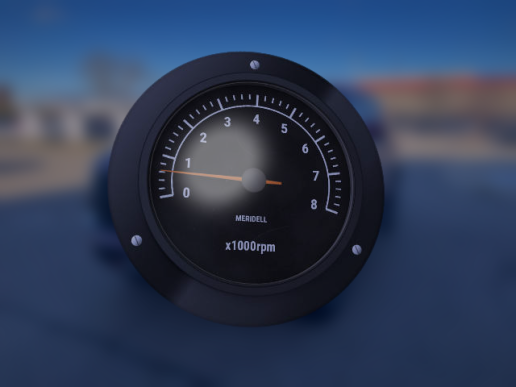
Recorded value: 600; rpm
